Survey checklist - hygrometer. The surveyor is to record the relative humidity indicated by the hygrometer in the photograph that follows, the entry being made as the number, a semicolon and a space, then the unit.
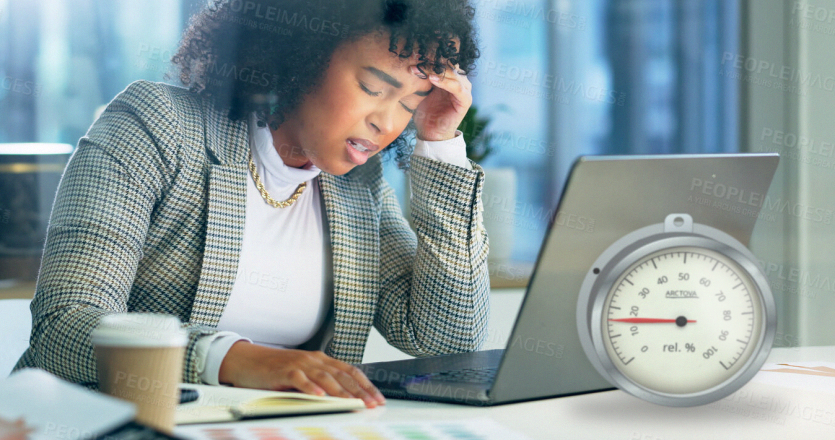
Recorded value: 16; %
